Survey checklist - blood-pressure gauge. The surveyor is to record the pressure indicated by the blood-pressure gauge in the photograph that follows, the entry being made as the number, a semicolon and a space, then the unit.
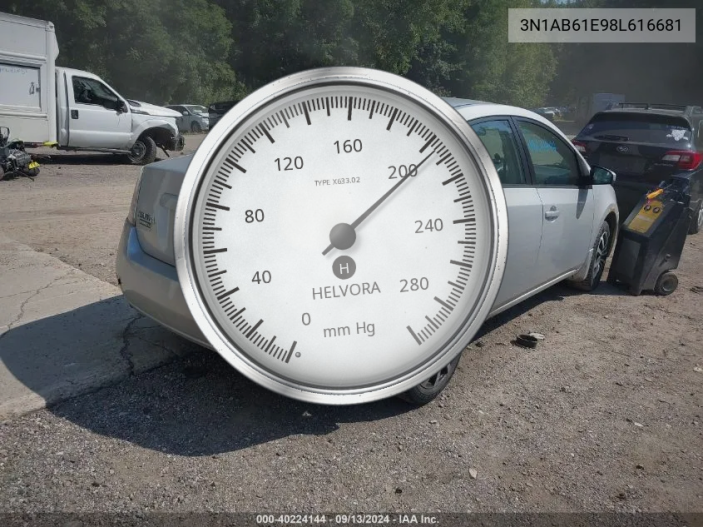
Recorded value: 204; mmHg
